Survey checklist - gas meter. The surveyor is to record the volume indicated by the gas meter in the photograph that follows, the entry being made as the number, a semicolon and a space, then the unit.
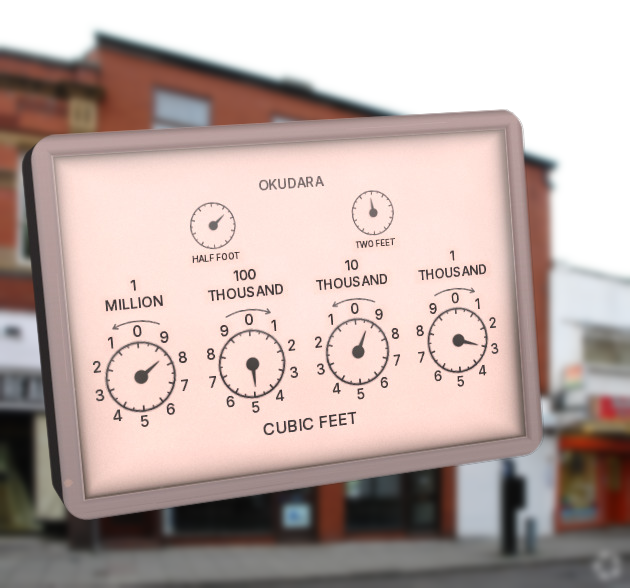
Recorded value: 849300; ft³
